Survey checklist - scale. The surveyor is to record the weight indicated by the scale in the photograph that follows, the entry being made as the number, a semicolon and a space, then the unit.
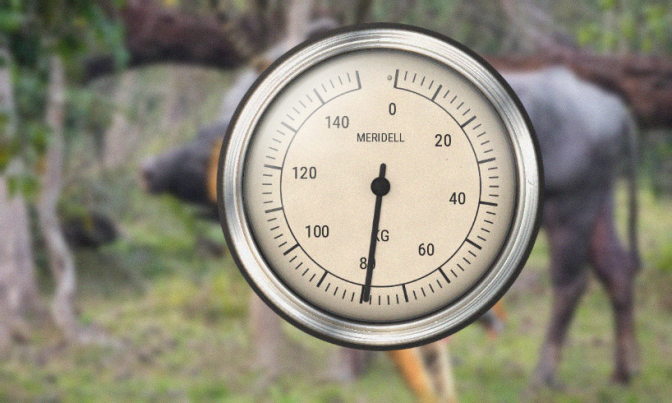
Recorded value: 79; kg
